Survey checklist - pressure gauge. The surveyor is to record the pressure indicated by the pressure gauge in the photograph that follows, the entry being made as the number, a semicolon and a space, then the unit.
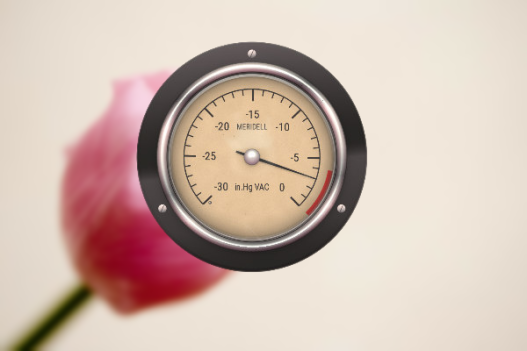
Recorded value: -3; inHg
